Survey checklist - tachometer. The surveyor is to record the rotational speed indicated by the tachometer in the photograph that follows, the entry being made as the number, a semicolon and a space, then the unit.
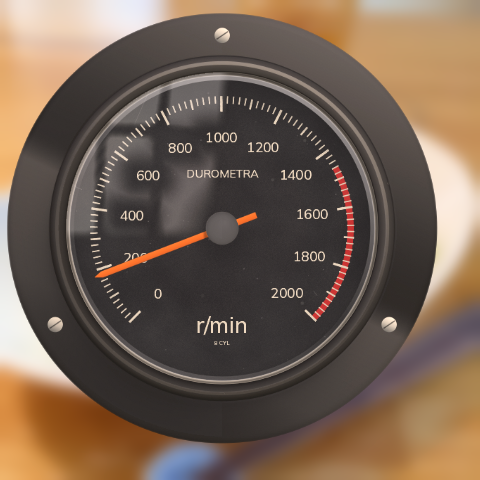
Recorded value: 180; rpm
